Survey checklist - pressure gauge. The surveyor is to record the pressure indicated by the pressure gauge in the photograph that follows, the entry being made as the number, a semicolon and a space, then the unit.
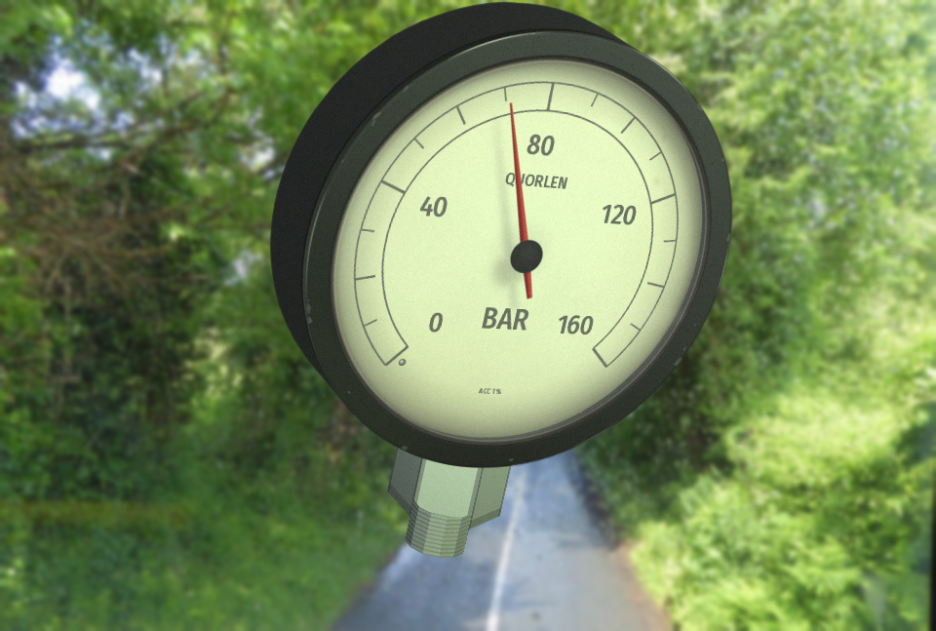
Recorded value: 70; bar
